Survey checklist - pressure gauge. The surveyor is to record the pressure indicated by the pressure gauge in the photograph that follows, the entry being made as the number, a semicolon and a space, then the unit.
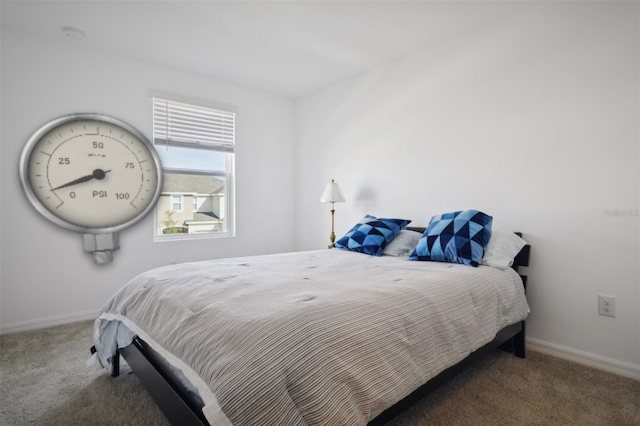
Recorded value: 7.5; psi
